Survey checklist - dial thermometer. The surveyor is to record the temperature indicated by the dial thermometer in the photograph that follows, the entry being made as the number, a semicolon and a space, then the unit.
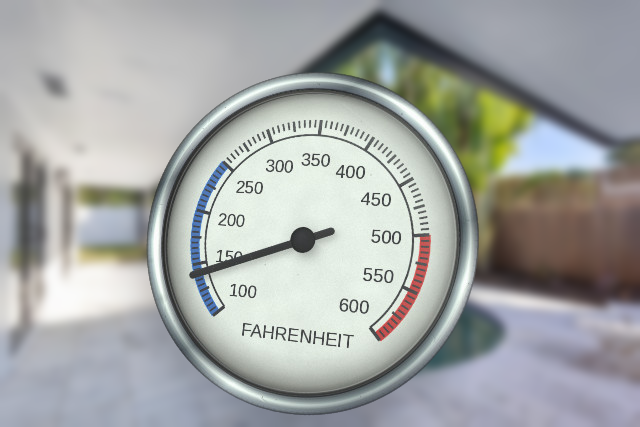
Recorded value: 140; °F
